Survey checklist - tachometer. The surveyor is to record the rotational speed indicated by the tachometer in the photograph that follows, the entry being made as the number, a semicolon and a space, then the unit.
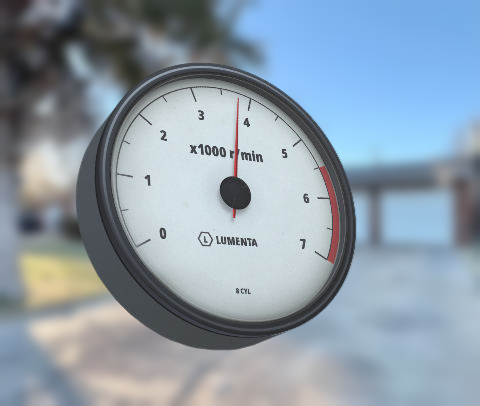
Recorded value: 3750; rpm
